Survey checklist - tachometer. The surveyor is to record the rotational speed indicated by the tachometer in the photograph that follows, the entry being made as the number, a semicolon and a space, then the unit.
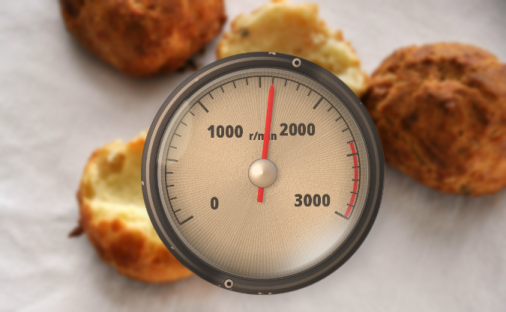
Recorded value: 1600; rpm
